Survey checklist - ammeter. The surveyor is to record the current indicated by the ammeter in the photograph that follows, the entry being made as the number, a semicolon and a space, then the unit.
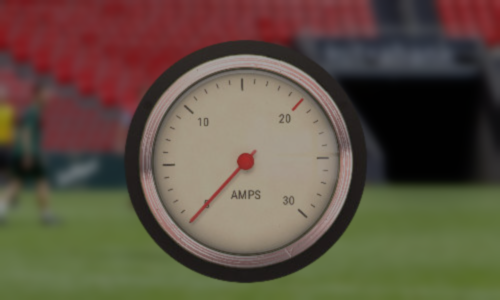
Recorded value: 0; A
